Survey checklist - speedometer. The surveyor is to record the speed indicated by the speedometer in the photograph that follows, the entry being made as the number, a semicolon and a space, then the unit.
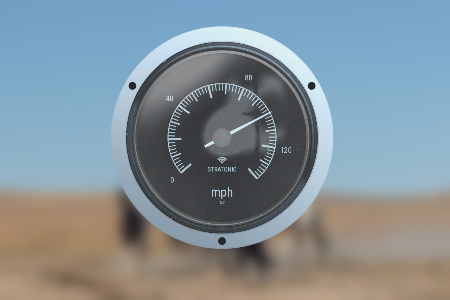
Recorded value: 100; mph
